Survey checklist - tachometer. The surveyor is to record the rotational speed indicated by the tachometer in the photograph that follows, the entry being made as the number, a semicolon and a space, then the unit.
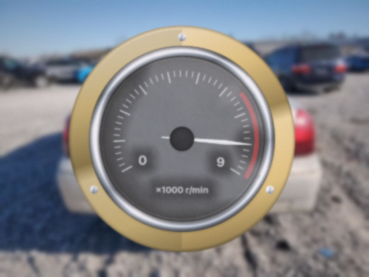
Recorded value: 8000; rpm
